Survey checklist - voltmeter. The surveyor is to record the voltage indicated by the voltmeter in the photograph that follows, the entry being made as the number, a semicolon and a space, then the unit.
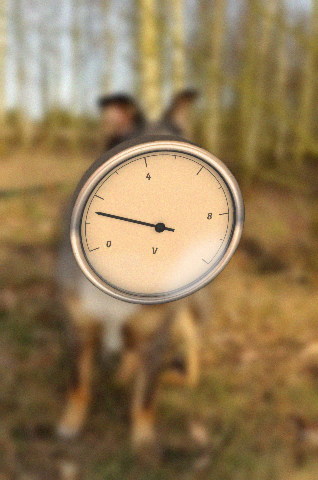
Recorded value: 1.5; V
